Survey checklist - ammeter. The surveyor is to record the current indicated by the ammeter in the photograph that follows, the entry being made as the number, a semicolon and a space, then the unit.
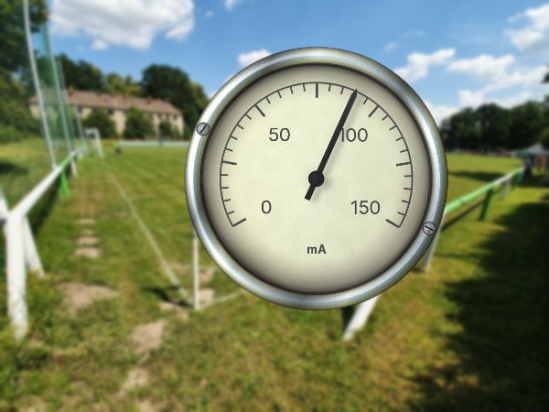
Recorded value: 90; mA
